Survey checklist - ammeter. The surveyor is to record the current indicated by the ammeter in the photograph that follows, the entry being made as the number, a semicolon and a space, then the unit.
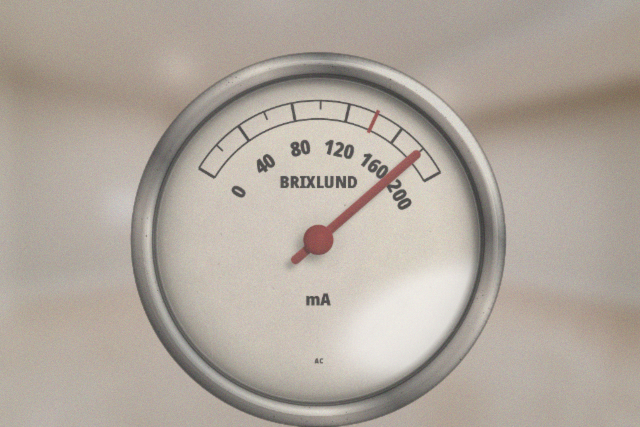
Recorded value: 180; mA
